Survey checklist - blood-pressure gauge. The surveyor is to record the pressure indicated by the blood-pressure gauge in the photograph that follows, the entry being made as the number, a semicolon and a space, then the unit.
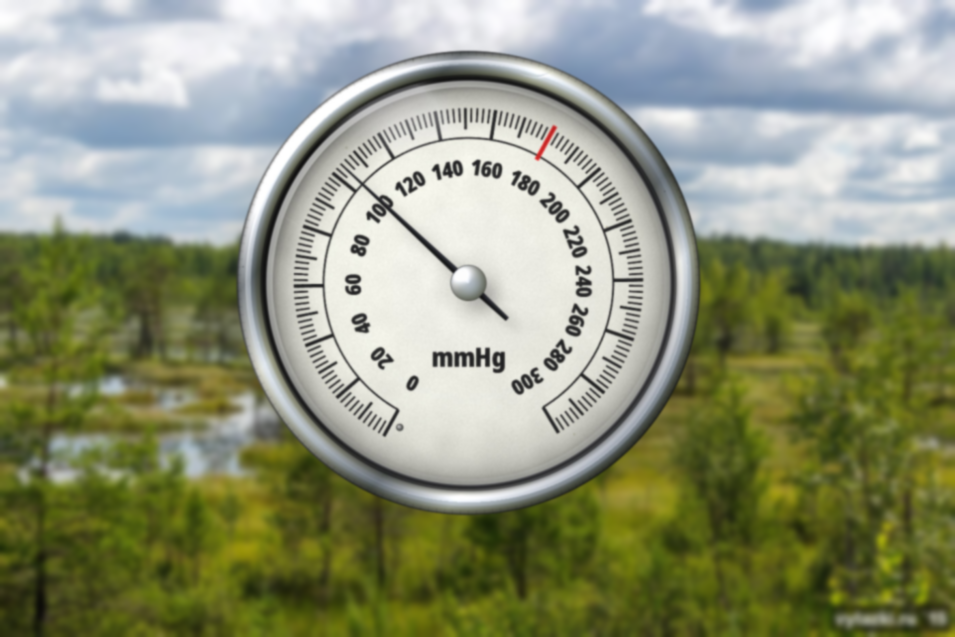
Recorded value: 104; mmHg
